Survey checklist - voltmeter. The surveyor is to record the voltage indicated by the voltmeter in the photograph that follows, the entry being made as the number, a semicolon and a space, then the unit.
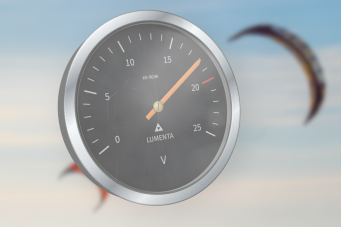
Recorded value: 18; V
